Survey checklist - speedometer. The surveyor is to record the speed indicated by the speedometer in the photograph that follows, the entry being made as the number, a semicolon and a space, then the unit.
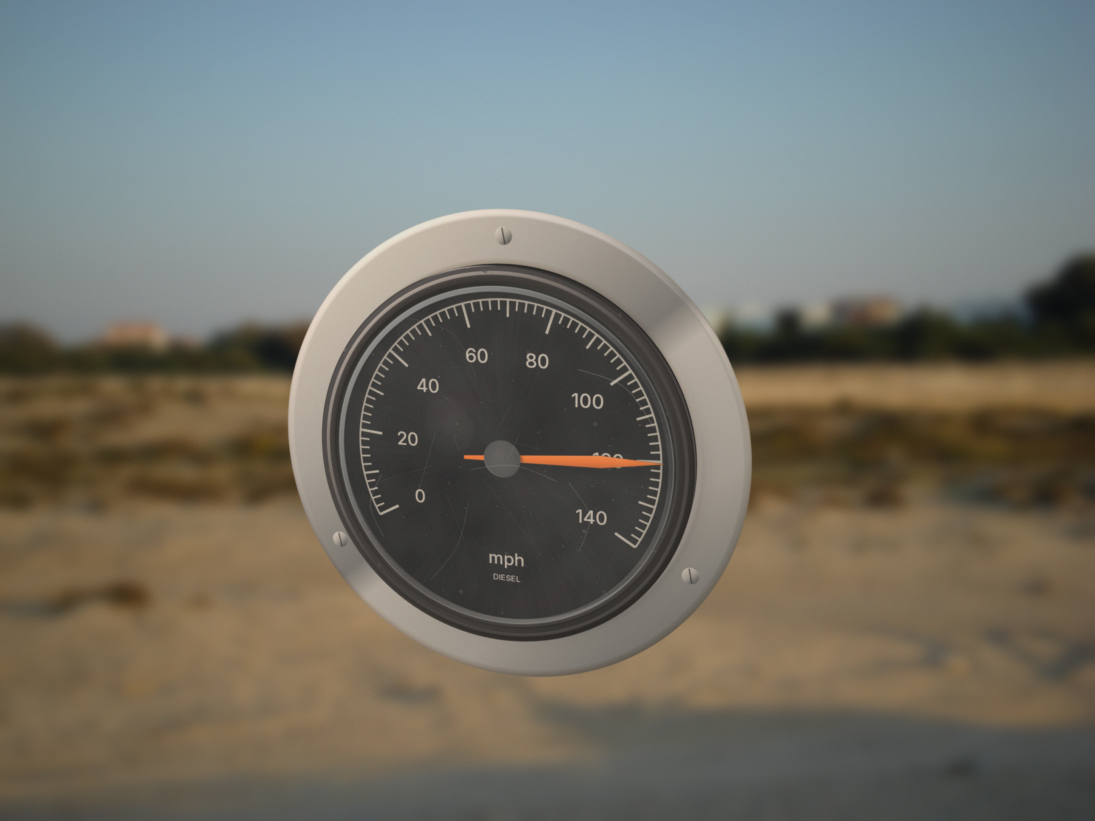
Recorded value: 120; mph
